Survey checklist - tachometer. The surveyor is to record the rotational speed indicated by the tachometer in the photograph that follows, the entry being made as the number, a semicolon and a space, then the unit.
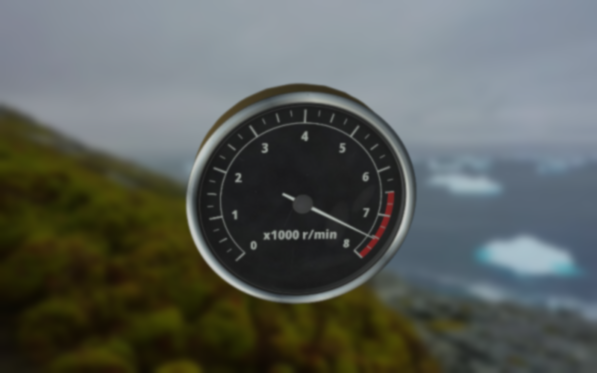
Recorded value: 7500; rpm
